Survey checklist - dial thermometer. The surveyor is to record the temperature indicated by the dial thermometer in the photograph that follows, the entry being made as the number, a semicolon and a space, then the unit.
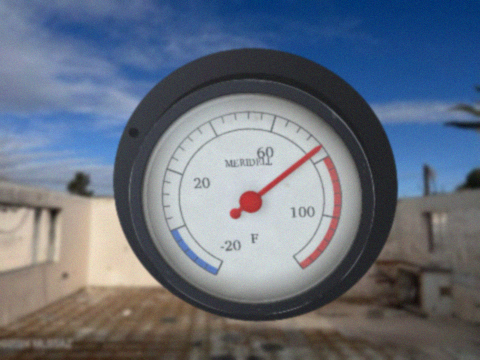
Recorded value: 76; °F
